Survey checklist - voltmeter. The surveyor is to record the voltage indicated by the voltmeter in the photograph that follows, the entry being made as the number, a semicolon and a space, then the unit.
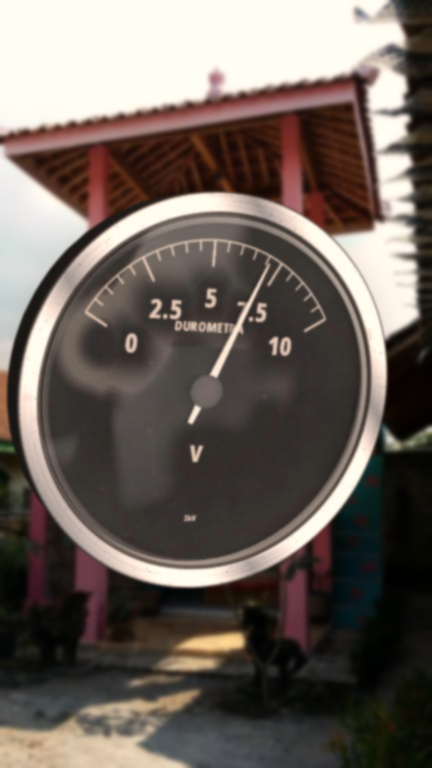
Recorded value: 7; V
